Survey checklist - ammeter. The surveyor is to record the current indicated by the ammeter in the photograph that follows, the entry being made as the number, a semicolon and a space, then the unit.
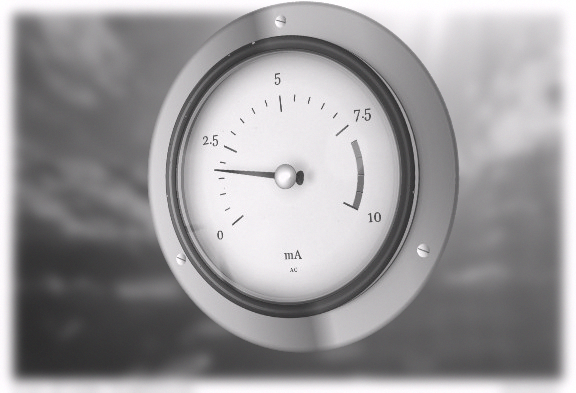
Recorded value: 1.75; mA
